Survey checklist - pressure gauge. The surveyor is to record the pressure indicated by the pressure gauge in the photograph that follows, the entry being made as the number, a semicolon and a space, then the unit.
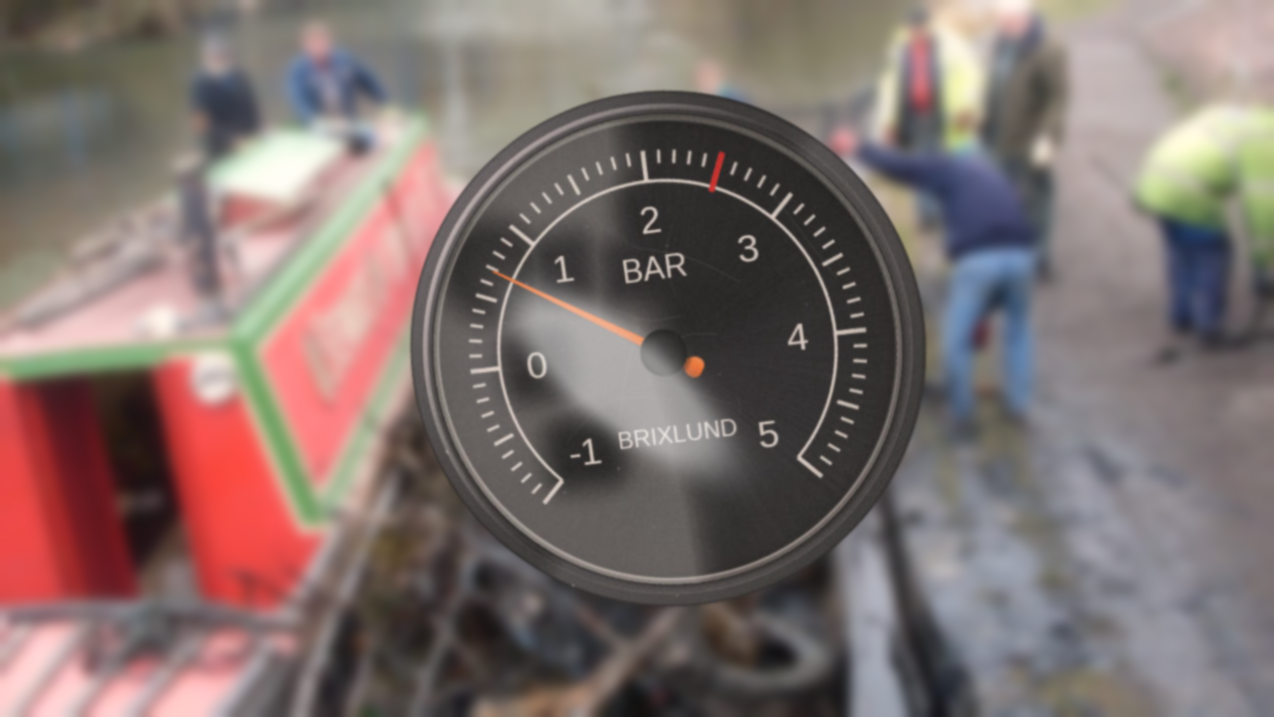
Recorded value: 0.7; bar
